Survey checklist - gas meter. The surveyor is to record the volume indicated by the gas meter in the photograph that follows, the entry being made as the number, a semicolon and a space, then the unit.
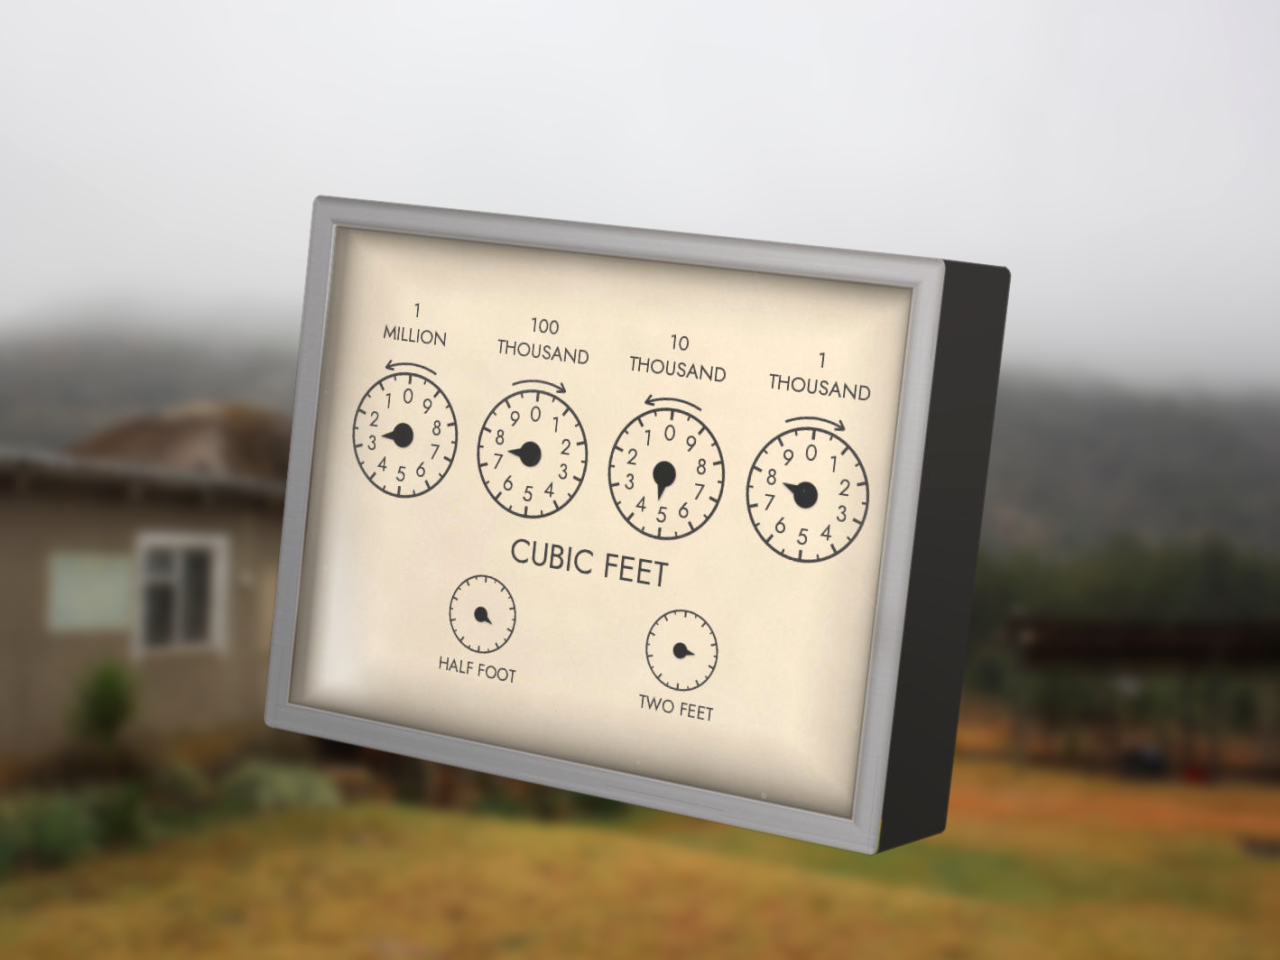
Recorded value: 274800; ft³
